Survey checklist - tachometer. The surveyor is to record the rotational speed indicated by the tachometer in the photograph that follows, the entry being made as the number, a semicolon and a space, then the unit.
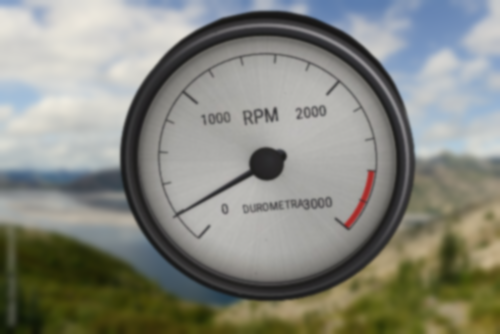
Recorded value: 200; rpm
